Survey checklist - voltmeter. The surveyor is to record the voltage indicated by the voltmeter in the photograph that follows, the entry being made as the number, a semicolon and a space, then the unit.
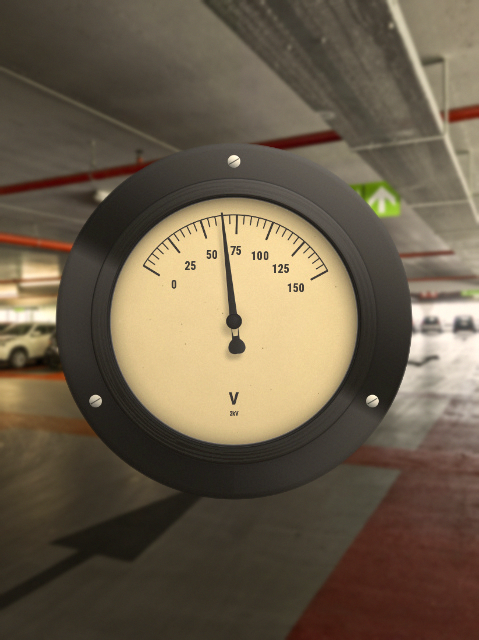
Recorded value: 65; V
